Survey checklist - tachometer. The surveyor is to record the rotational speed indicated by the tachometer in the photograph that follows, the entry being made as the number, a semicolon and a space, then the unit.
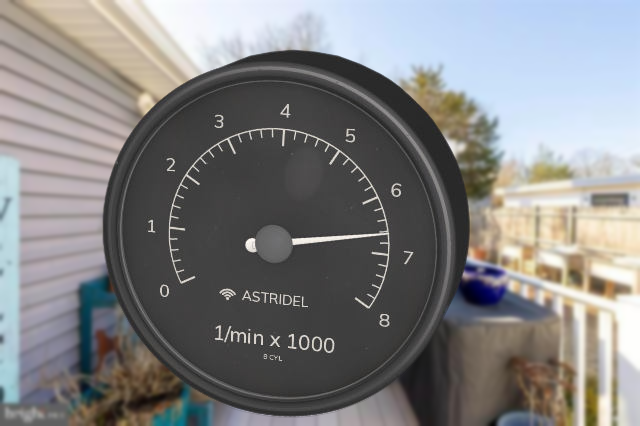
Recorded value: 6600; rpm
